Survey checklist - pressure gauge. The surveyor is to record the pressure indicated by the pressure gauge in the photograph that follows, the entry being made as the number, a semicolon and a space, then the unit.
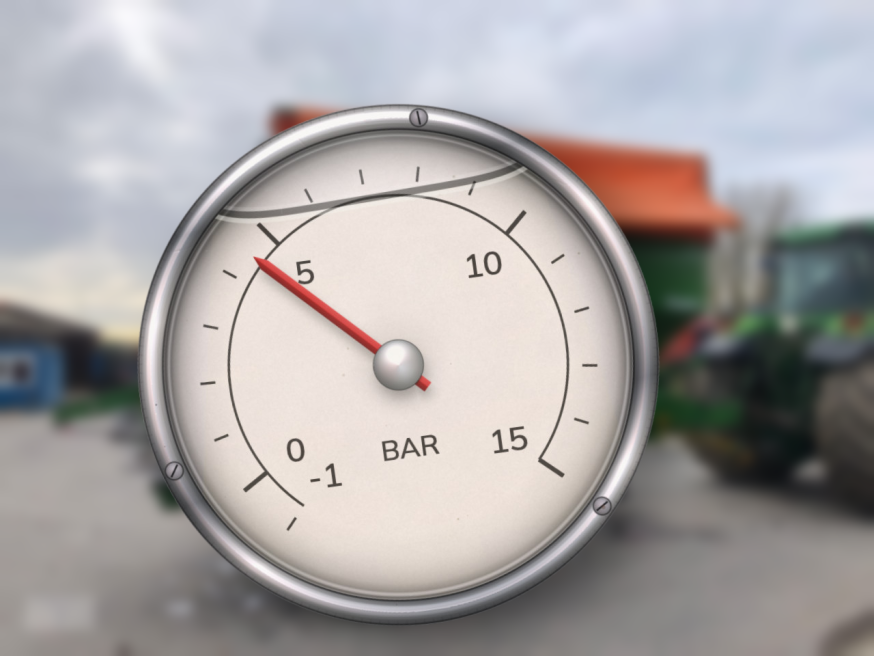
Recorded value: 4.5; bar
